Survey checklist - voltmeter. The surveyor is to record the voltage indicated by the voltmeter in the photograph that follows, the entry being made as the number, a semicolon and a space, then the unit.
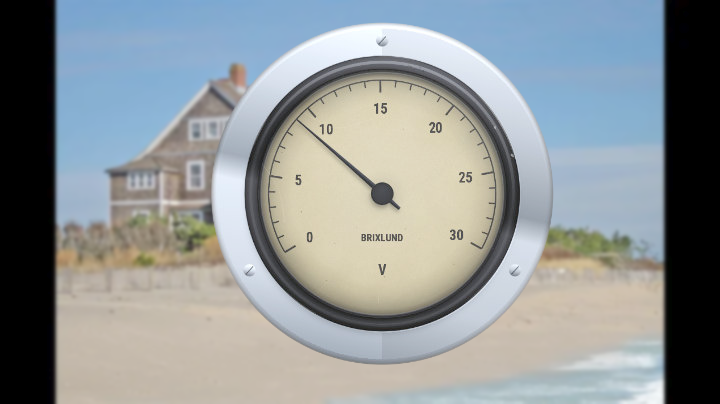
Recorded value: 9; V
